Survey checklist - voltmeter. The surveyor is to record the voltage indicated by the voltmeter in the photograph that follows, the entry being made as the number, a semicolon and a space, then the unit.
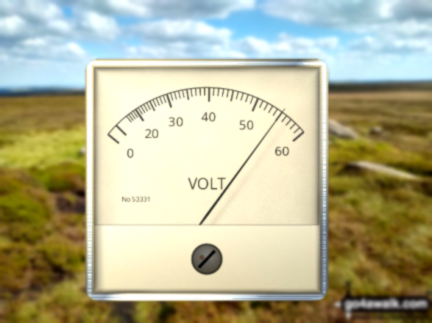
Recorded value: 55; V
